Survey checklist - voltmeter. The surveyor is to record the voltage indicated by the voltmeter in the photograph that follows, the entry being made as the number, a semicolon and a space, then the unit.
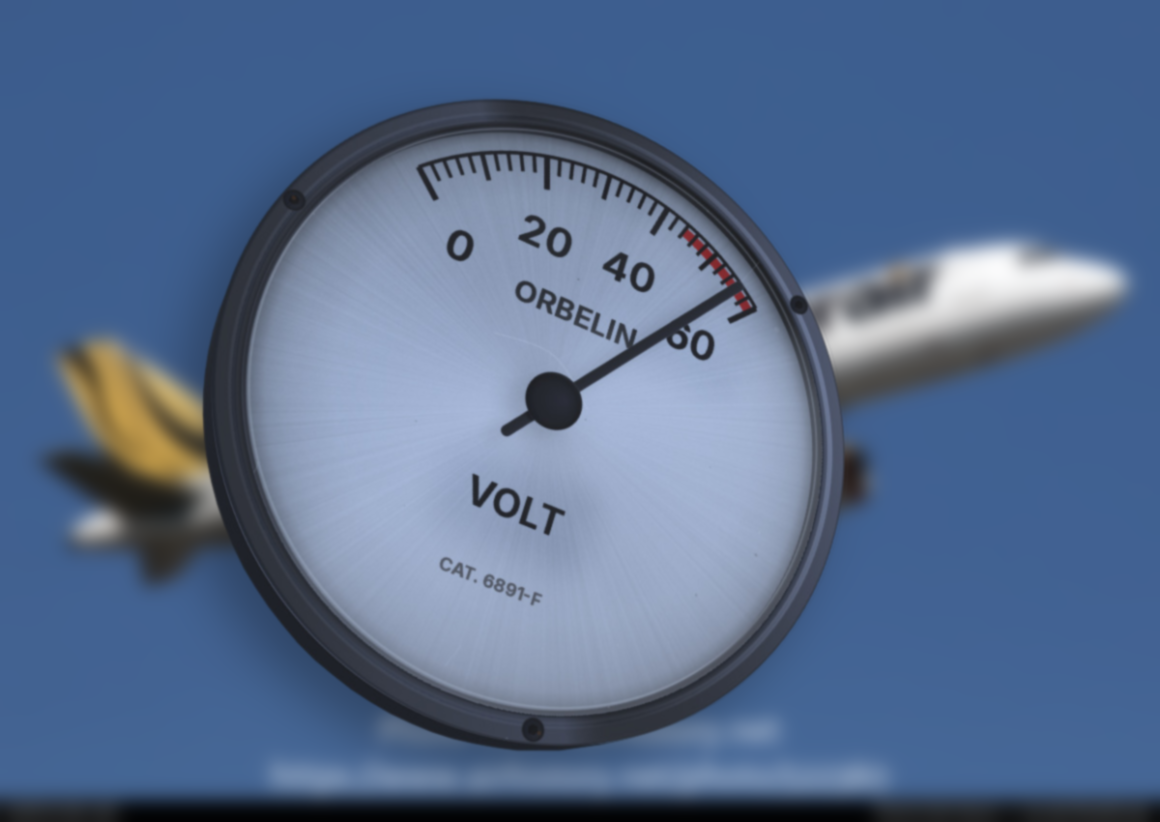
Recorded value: 56; V
